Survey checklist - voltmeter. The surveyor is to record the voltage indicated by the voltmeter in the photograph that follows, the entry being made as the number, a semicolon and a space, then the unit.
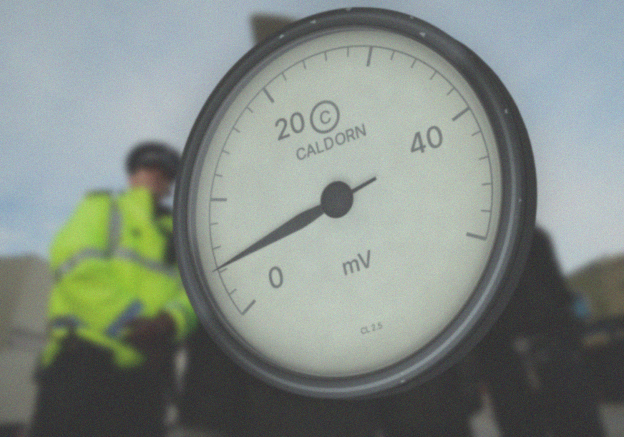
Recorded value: 4; mV
